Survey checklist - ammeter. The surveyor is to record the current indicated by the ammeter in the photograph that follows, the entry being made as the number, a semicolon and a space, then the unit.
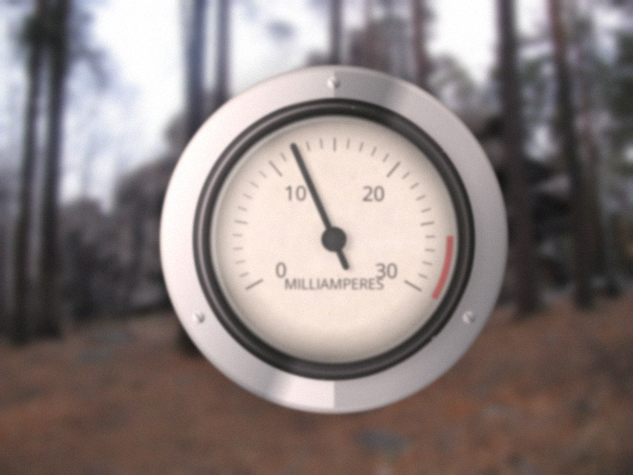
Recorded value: 12; mA
